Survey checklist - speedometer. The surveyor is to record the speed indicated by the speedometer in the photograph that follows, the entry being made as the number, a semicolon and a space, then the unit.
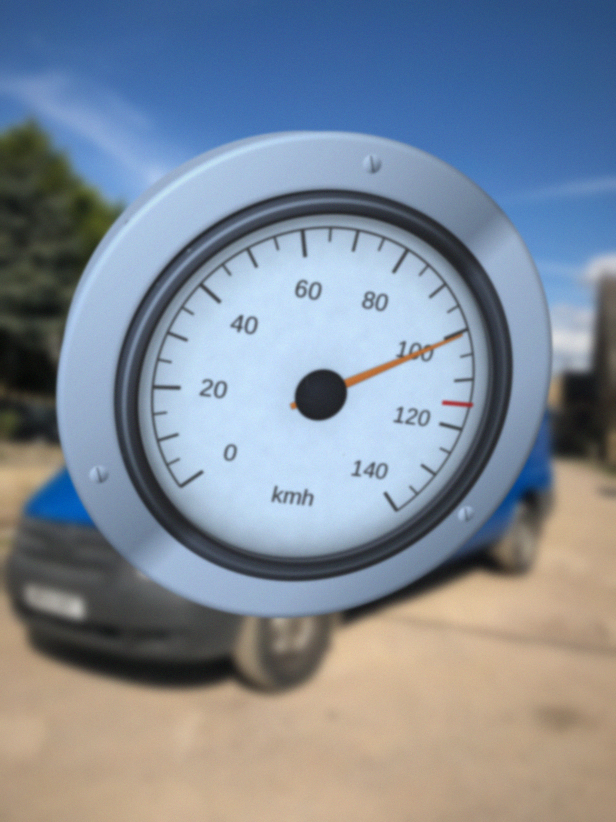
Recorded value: 100; km/h
